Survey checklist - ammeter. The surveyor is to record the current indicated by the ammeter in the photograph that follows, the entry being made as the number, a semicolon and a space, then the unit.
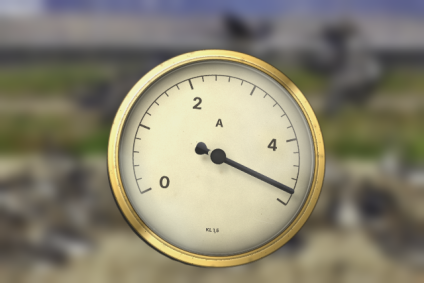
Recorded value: 4.8; A
